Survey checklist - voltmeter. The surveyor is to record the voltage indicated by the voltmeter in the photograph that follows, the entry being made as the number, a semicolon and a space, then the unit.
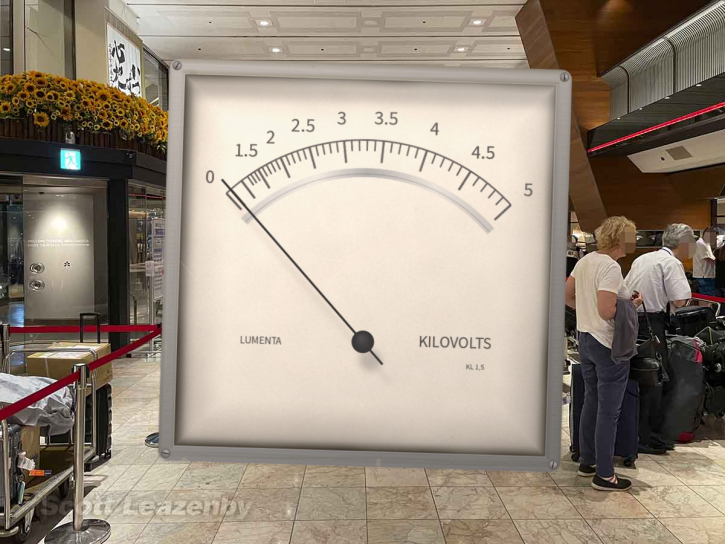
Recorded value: 0.5; kV
